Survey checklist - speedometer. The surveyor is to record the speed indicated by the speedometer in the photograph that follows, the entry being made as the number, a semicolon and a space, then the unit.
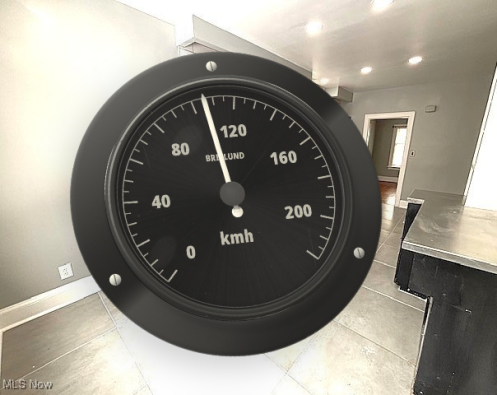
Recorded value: 105; km/h
